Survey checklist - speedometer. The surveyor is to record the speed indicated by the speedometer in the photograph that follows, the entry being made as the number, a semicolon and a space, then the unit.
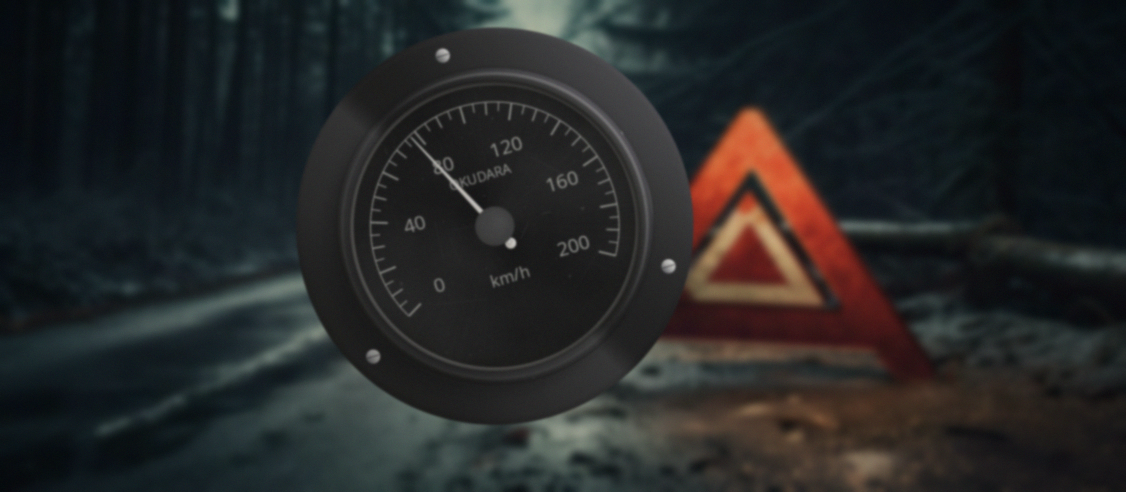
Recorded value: 77.5; km/h
